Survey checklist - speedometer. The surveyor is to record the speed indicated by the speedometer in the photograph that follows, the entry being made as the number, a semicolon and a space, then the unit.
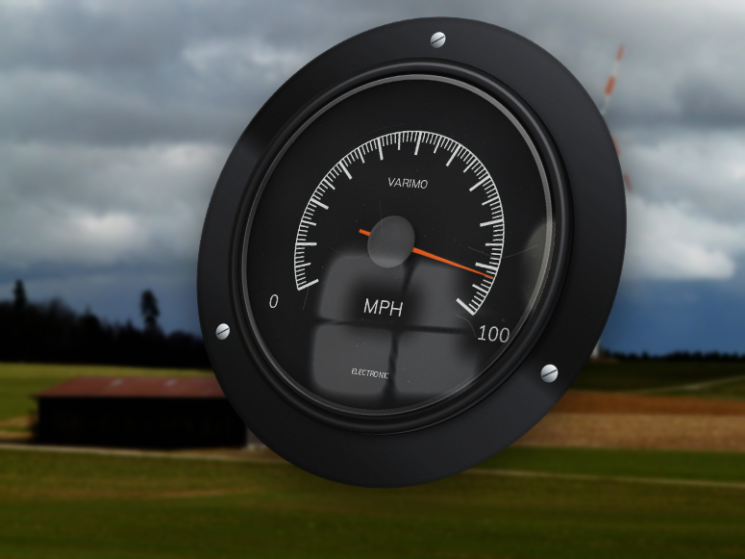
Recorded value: 92; mph
